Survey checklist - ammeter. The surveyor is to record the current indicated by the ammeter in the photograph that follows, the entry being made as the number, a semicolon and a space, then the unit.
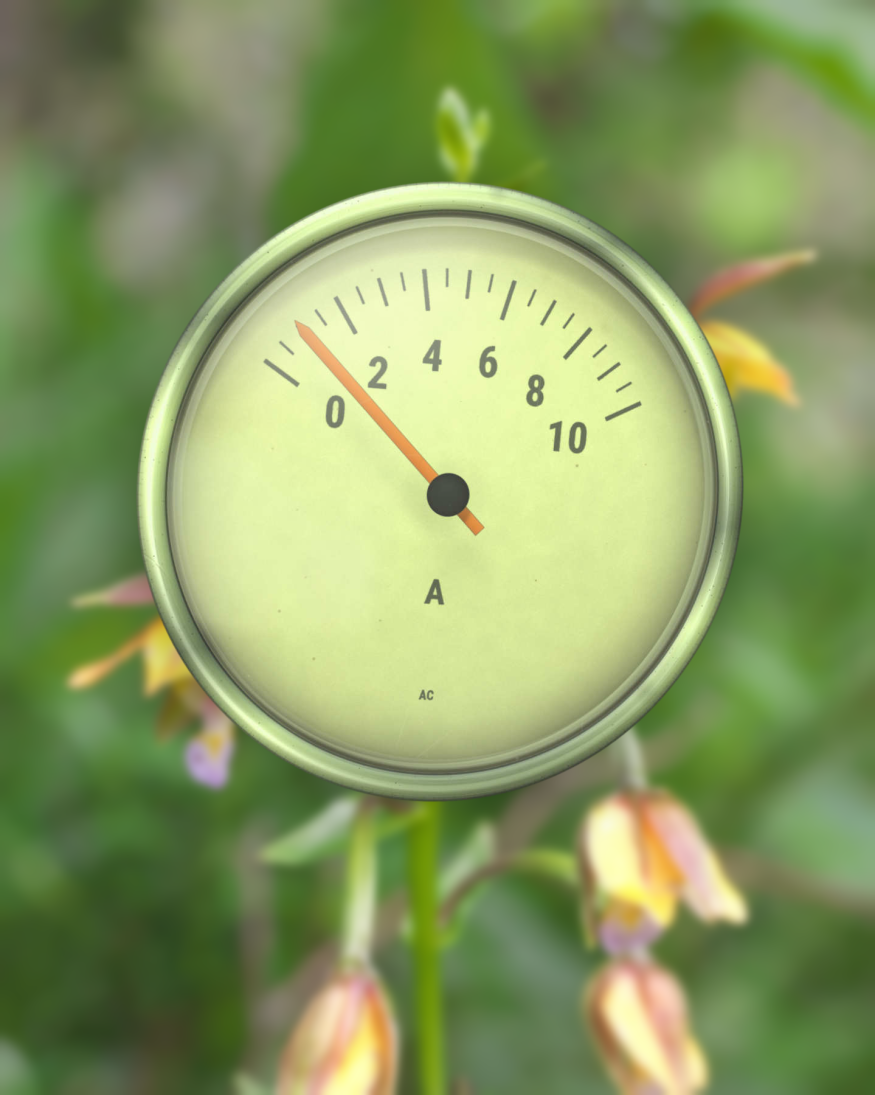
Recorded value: 1; A
